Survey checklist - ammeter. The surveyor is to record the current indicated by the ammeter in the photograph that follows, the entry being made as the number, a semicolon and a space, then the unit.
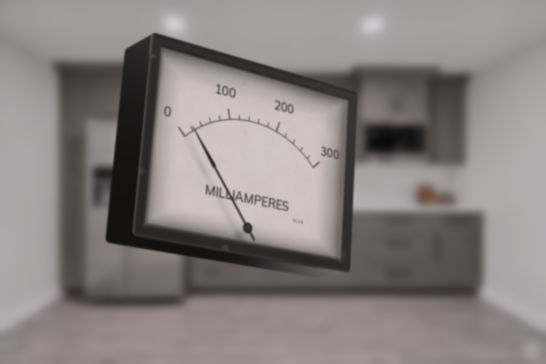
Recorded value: 20; mA
